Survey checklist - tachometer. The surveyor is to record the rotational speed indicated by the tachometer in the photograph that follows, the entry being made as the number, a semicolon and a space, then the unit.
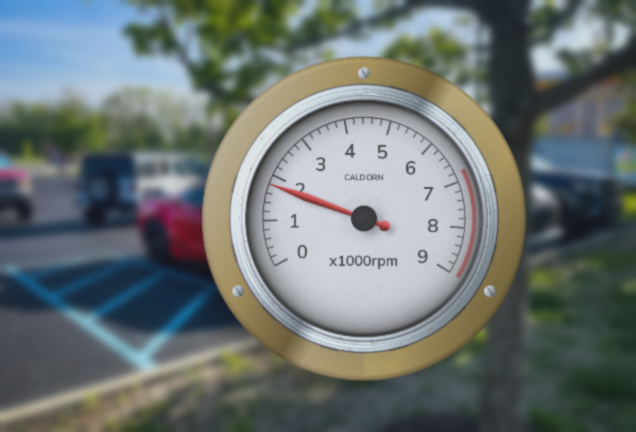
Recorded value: 1800; rpm
